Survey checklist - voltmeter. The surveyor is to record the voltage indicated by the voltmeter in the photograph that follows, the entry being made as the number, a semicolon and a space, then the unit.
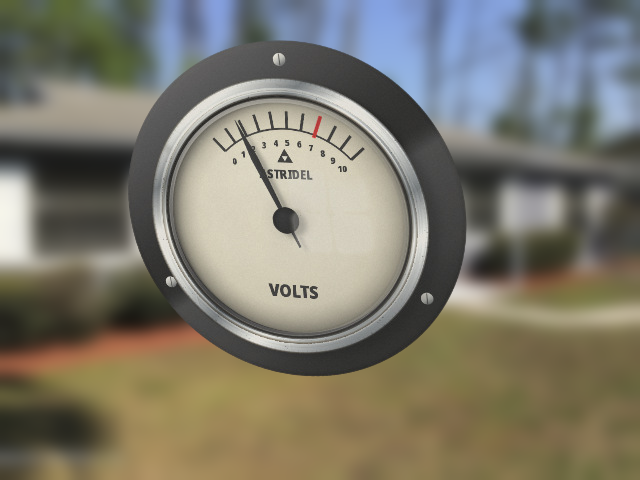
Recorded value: 2; V
